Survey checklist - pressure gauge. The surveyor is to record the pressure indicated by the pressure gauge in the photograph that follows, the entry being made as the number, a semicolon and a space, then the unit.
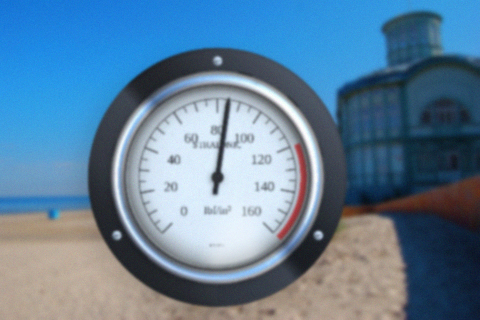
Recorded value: 85; psi
